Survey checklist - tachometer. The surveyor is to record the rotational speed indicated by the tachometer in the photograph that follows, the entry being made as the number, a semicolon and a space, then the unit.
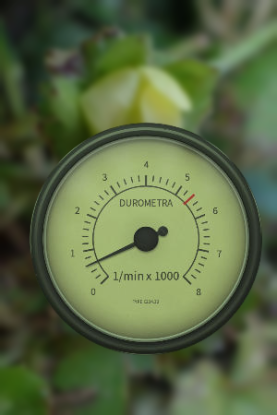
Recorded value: 600; rpm
